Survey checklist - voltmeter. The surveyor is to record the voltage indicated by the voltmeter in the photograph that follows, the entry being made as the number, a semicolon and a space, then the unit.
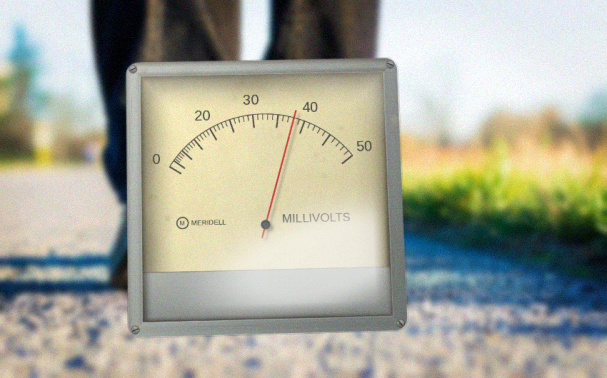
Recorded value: 38; mV
